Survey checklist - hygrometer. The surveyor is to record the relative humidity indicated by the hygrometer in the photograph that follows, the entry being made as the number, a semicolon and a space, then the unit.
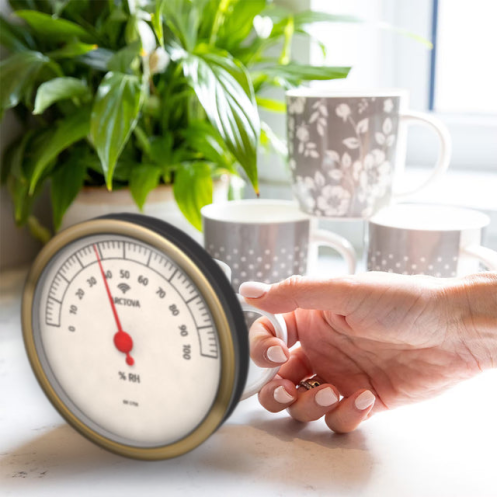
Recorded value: 40; %
